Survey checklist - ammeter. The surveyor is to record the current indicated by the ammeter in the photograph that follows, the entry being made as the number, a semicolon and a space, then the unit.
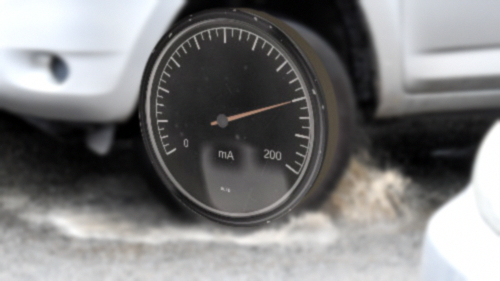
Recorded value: 160; mA
